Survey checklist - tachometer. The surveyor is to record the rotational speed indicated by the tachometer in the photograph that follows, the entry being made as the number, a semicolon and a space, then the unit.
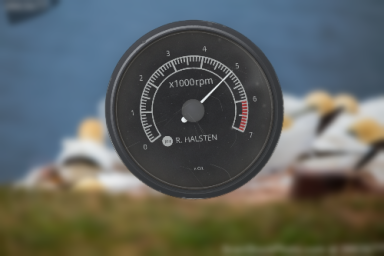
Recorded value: 5000; rpm
